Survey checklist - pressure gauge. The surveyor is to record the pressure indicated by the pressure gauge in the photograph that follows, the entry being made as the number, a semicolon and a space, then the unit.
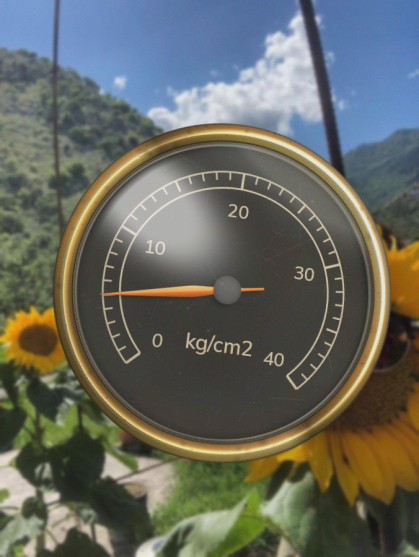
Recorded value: 5; kg/cm²
